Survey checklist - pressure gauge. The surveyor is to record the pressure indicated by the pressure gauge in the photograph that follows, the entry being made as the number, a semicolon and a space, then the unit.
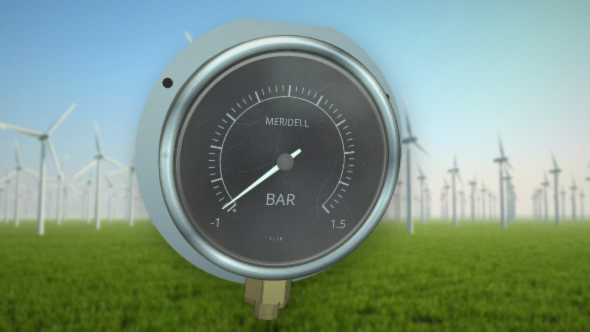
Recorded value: -0.95; bar
